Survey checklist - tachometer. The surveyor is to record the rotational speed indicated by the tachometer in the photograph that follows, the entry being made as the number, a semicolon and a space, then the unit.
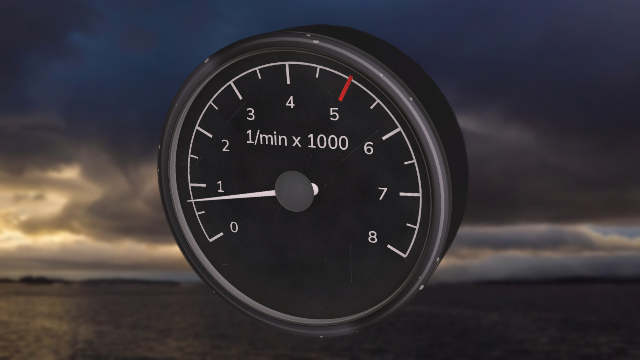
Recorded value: 750; rpm
